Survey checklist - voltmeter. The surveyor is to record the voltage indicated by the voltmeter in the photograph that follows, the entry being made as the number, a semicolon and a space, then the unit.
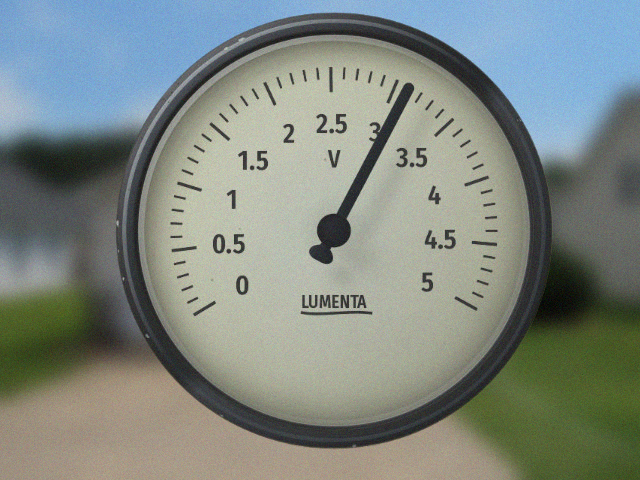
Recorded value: 3.1; V
